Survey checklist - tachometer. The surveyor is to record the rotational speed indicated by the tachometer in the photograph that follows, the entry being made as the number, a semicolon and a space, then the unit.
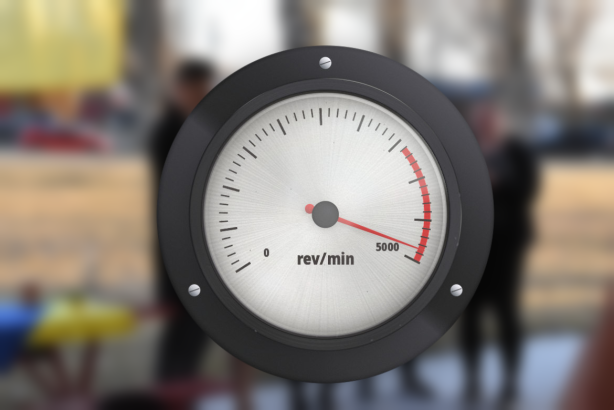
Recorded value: 4850; rpm
